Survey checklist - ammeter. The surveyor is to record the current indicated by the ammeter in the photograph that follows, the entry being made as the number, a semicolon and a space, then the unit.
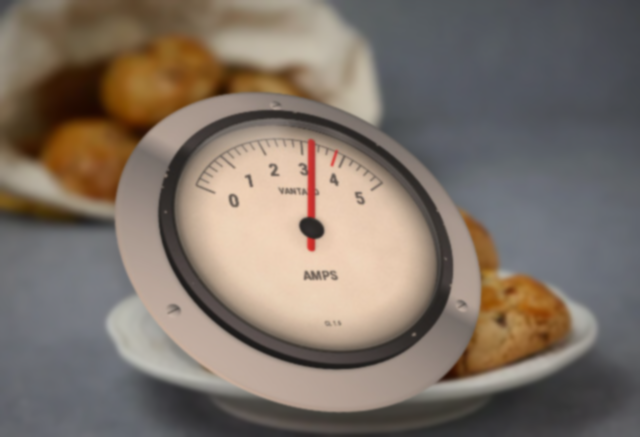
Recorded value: 3.2; A
